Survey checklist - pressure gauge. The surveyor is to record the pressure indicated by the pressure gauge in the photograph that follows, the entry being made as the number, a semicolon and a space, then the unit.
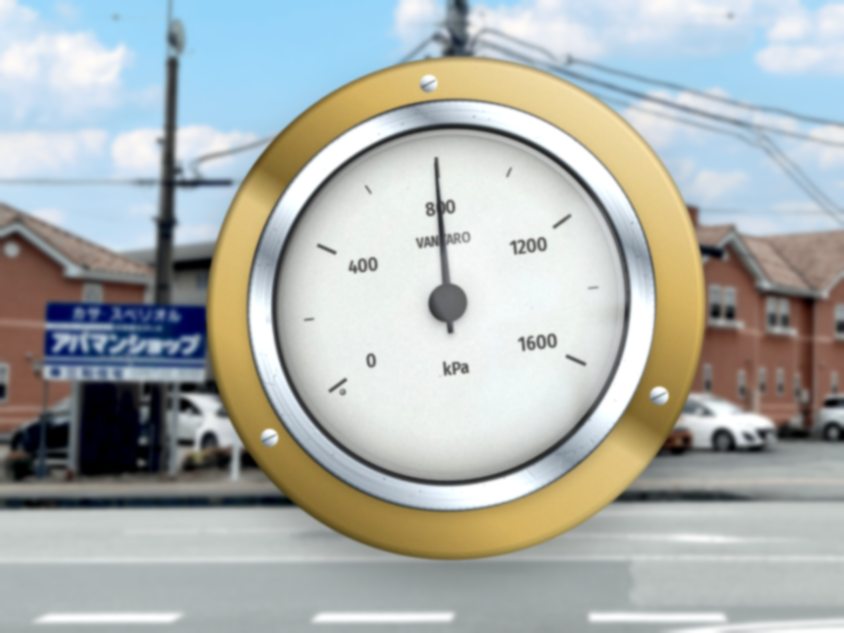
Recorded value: 800; kPa
